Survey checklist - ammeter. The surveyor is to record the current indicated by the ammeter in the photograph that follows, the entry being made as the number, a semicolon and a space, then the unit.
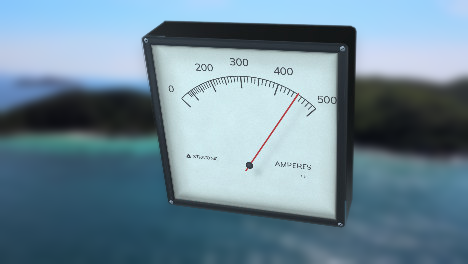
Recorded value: 450; A
